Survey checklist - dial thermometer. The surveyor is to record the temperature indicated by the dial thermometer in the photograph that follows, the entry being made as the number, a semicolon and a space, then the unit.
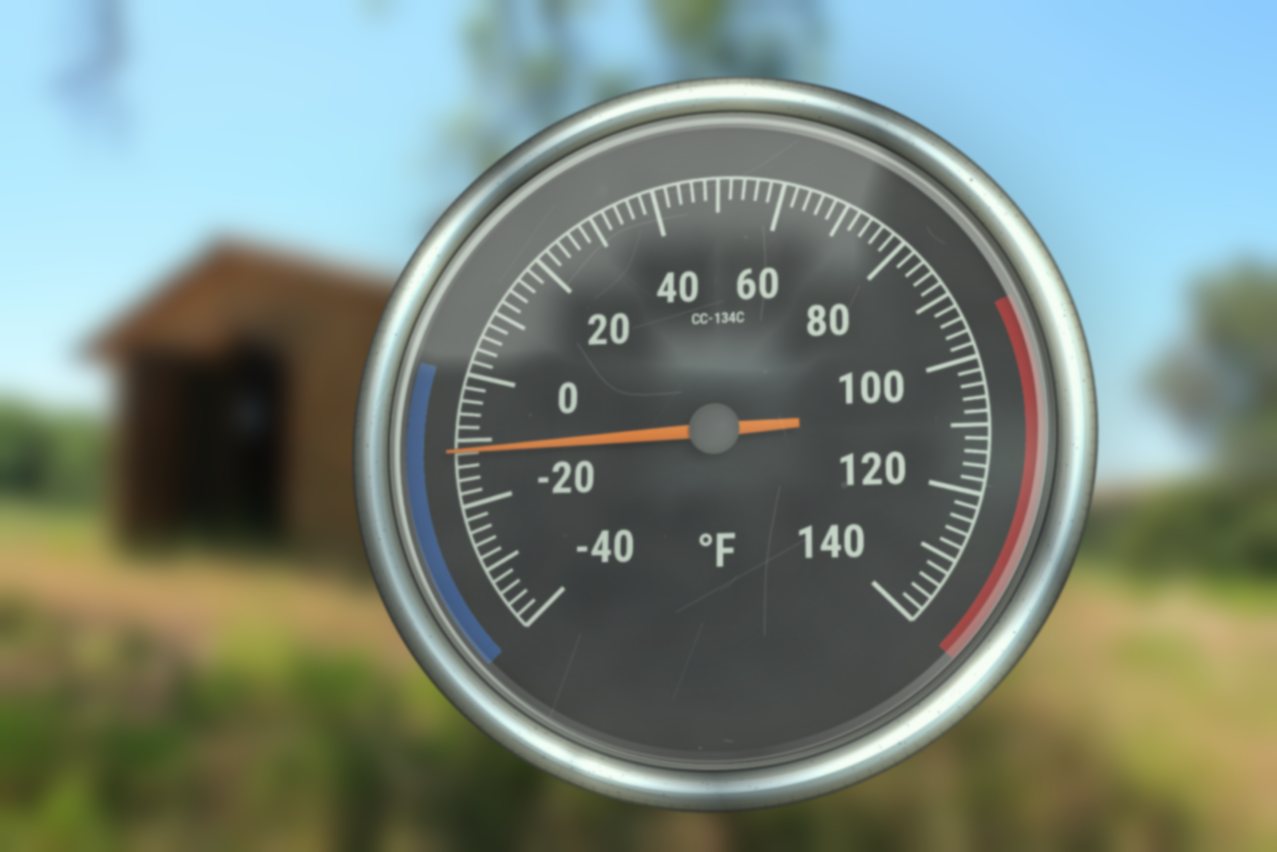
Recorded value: -12; °F
